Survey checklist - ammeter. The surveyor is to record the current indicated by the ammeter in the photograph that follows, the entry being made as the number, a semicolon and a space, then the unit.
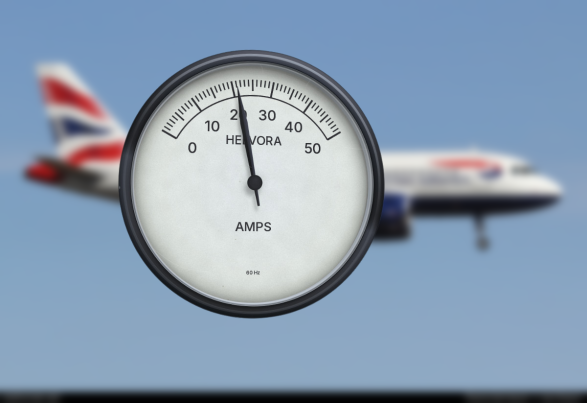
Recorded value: 21; A
